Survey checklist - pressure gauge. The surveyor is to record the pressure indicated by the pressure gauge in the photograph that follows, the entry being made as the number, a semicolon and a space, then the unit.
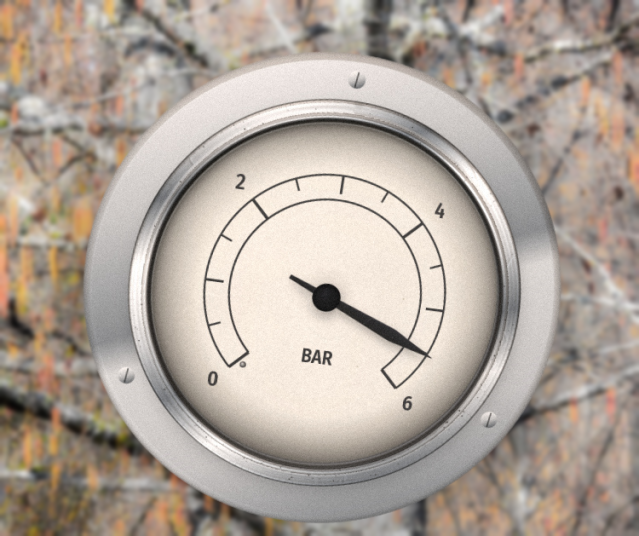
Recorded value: 5.5; bar
